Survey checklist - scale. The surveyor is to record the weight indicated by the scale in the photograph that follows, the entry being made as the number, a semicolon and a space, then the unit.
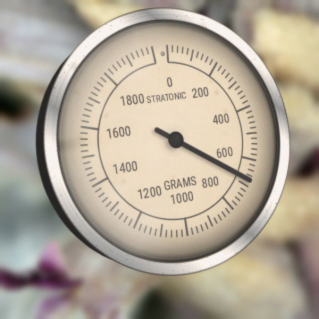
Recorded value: 680; g
